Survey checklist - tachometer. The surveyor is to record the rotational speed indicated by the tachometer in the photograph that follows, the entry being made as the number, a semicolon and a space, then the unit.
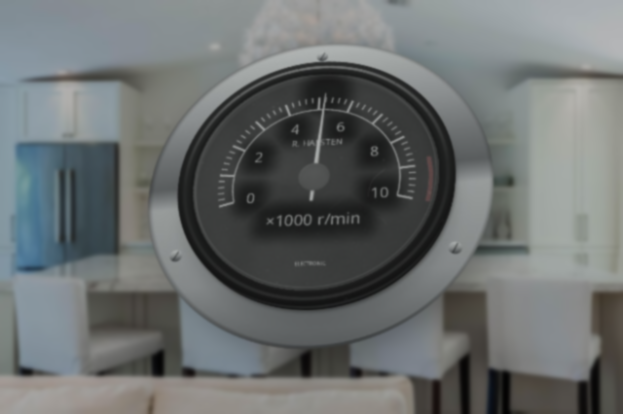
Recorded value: 5200; rpm
